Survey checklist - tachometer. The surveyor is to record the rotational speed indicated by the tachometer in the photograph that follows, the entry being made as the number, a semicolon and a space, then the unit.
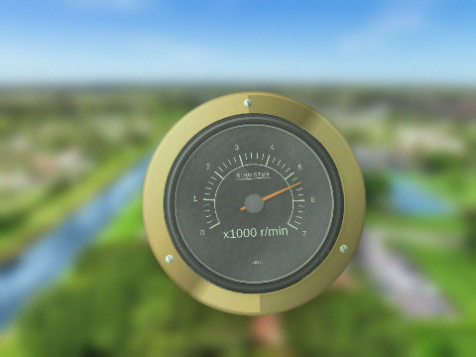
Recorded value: 5400; rpm
